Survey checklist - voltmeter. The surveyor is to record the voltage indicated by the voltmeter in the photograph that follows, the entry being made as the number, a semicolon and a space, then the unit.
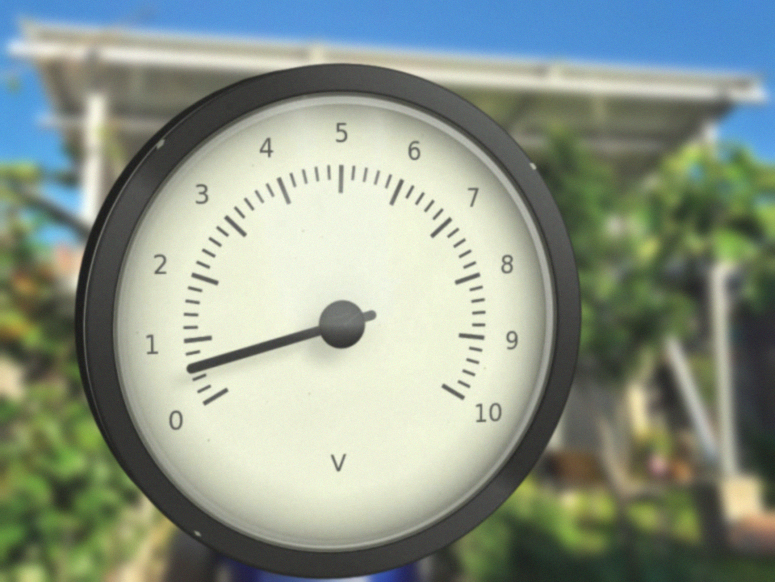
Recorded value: 0.6; V
